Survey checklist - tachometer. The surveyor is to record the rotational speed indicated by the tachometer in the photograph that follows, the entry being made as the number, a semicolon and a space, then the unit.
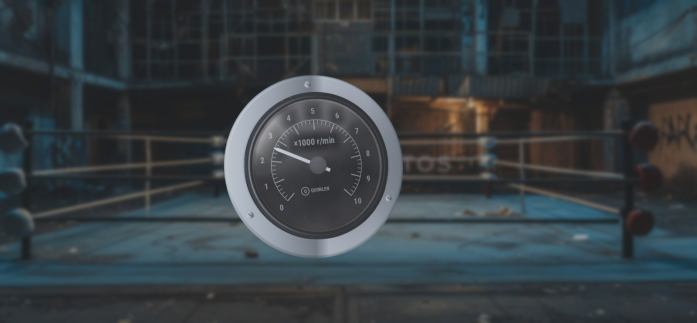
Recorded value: 2600; rpm
